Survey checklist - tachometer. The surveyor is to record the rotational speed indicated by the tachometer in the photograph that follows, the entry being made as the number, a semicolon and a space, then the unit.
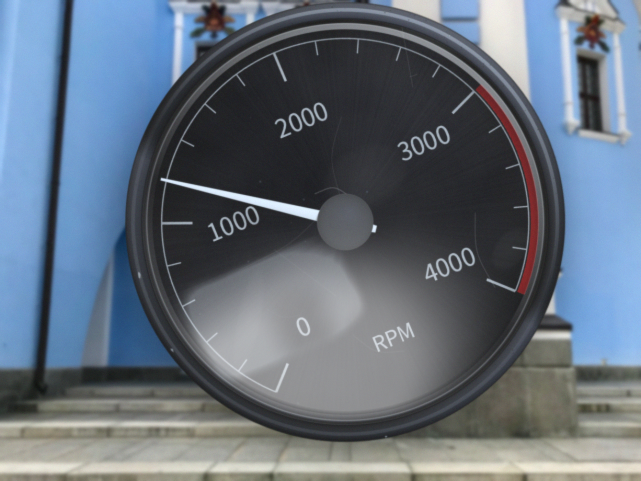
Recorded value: 1200; rpm
